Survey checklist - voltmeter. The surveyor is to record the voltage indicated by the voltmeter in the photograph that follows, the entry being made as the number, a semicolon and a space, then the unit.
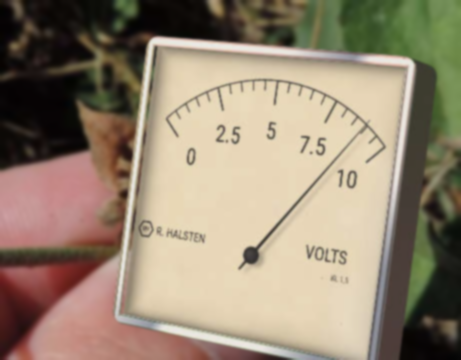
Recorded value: 9; V
